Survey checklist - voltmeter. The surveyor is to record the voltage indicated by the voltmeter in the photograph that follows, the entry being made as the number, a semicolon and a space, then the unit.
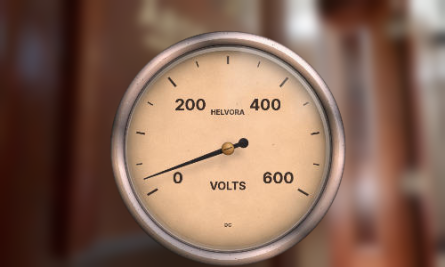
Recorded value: 25; V
